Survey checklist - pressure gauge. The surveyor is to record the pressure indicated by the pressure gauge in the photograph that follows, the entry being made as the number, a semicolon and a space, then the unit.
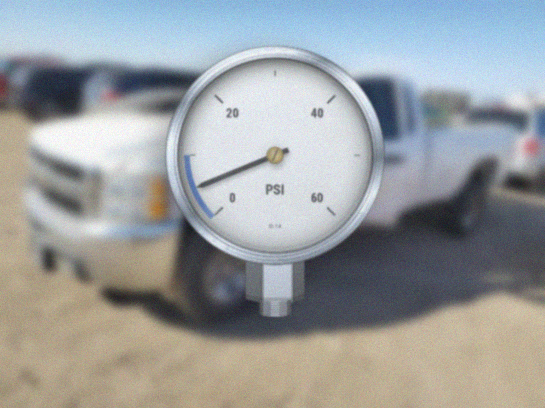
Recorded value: 5; psi
